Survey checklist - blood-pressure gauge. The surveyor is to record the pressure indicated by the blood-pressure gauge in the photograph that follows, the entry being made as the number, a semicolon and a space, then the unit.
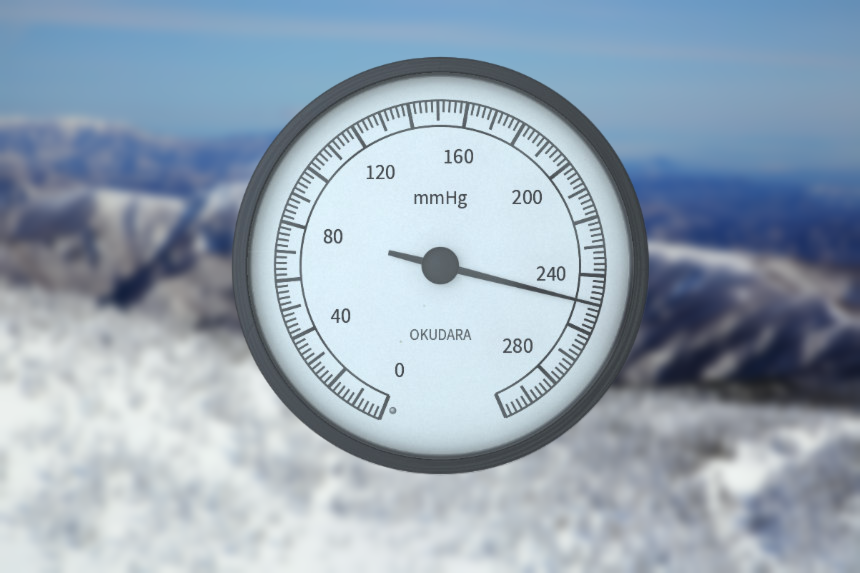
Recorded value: 250; mmHg
